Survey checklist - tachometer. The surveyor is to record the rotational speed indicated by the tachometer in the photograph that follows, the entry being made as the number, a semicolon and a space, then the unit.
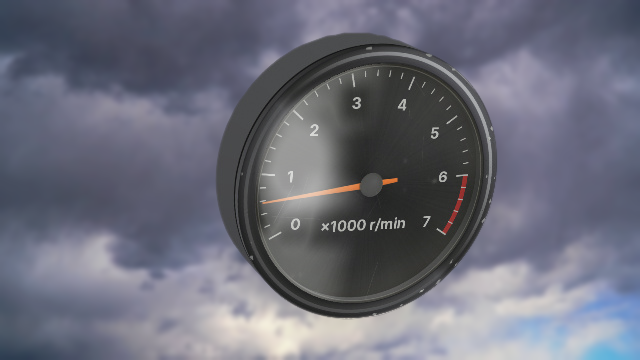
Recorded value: 600; rpm
